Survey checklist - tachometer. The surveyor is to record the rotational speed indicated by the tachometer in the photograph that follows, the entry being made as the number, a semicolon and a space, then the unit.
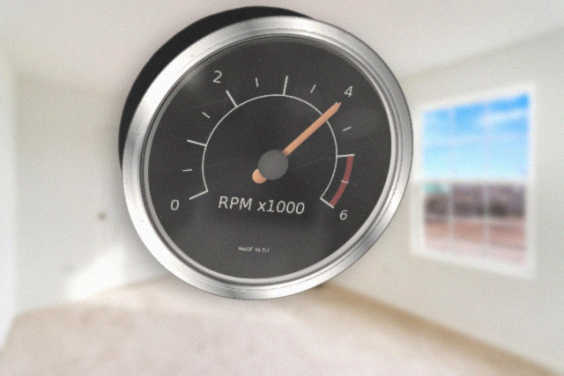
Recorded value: 4000; rpm
